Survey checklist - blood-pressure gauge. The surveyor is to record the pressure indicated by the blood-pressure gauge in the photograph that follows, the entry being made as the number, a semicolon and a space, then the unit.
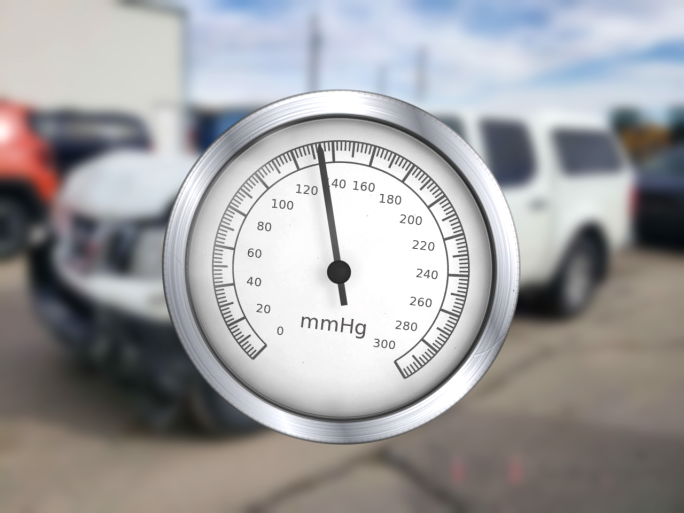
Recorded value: 134; mmHg
